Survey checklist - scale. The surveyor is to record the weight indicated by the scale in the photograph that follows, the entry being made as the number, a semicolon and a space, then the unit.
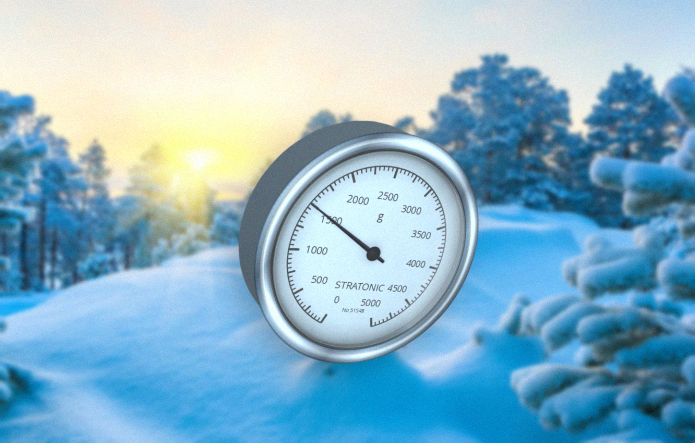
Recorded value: 1500; g
